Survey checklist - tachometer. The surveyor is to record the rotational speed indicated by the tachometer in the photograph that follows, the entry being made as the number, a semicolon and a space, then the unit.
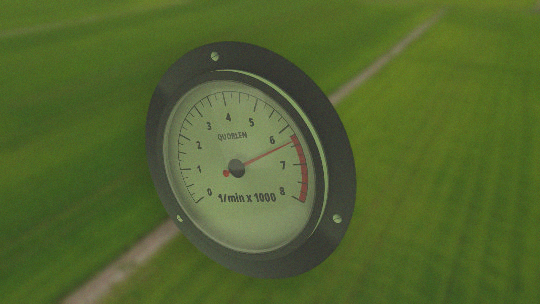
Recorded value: 6375; rpm
